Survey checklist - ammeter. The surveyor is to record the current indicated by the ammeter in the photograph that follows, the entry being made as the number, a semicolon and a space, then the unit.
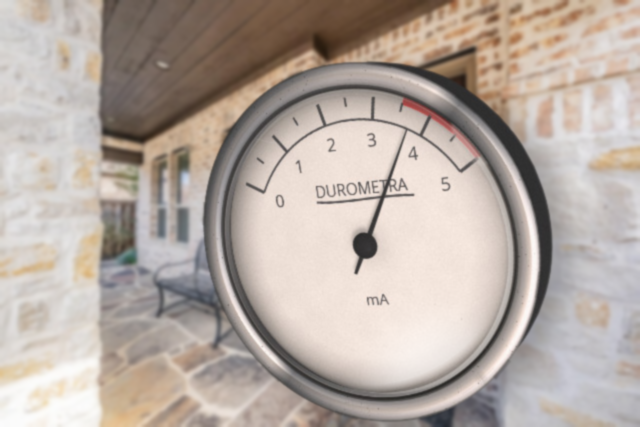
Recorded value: 3.75; mA
